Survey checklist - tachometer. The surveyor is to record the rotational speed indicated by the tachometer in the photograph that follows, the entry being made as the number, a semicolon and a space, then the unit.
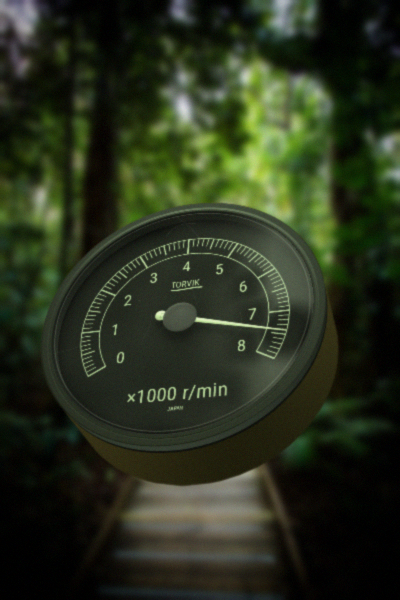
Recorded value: 7500; rpm
